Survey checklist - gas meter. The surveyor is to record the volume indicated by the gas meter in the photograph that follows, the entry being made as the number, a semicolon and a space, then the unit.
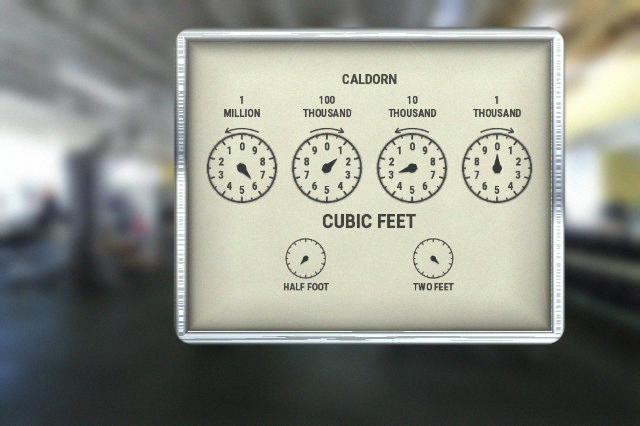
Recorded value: 613000; ft³
